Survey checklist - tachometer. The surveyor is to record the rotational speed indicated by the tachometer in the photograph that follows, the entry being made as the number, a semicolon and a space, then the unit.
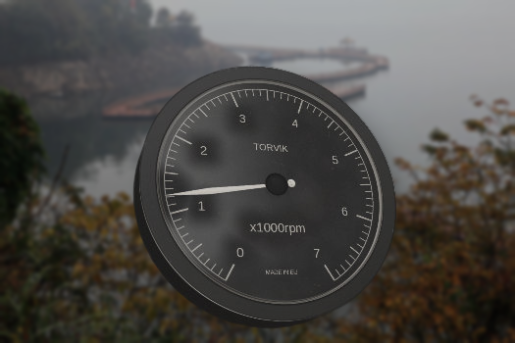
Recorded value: 1200; rpm
